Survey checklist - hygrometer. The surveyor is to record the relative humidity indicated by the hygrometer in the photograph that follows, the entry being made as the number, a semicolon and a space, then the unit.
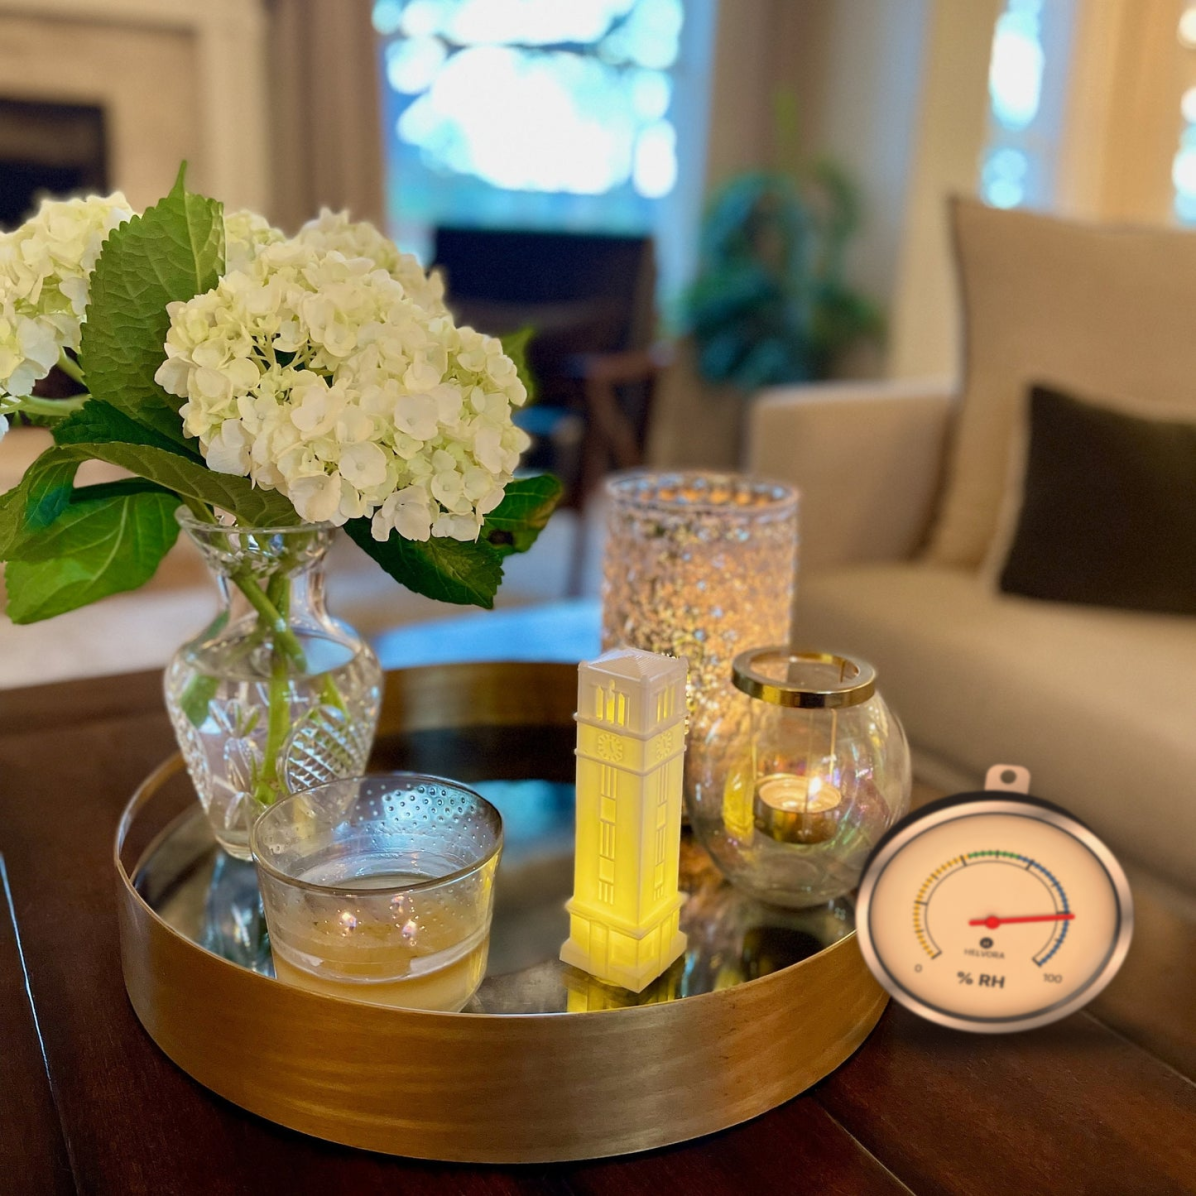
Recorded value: 80; %
